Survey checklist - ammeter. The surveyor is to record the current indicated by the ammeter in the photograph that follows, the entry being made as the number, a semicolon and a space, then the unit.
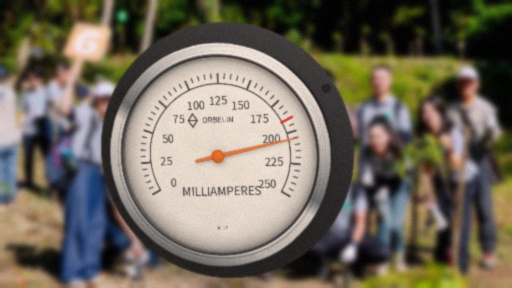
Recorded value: 205; mA
